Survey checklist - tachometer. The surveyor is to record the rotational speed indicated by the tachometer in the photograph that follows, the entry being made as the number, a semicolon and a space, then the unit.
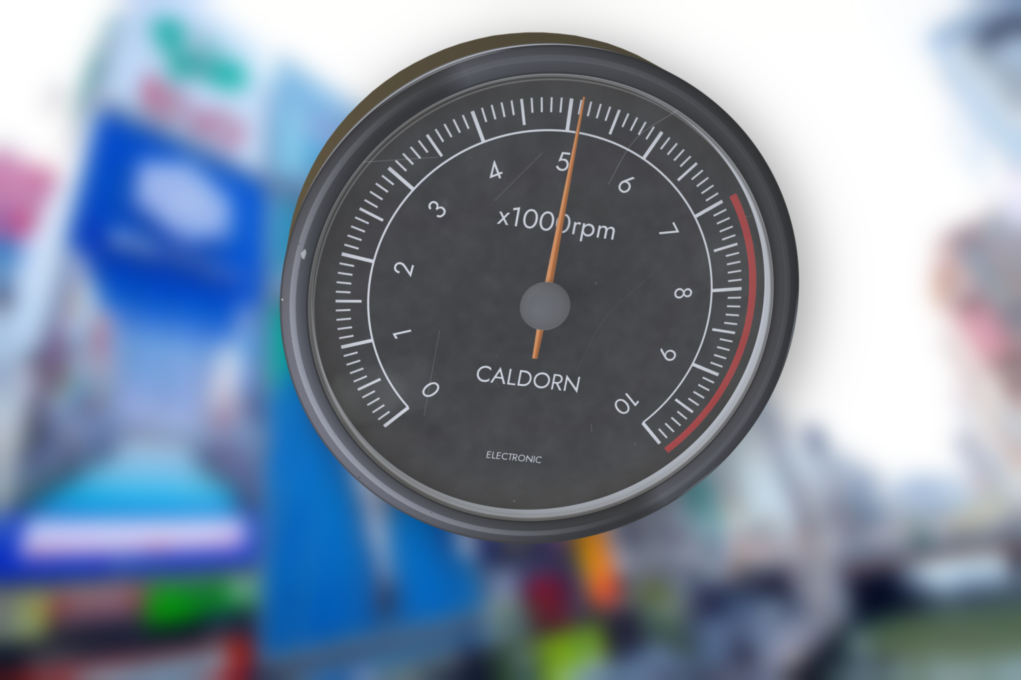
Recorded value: 5100; rpm
